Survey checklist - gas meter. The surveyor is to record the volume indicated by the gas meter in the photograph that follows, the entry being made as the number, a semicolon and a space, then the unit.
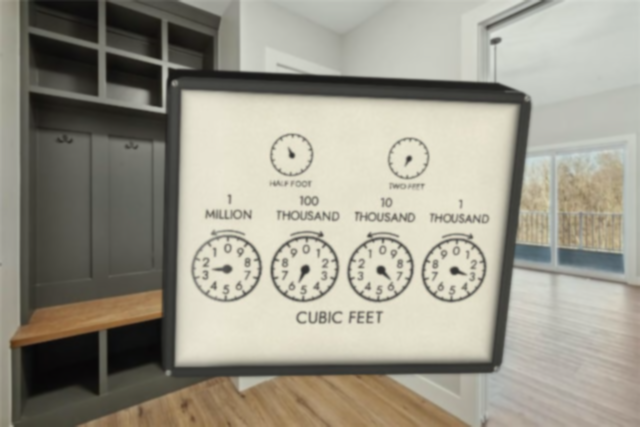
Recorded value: 256300; ft³
